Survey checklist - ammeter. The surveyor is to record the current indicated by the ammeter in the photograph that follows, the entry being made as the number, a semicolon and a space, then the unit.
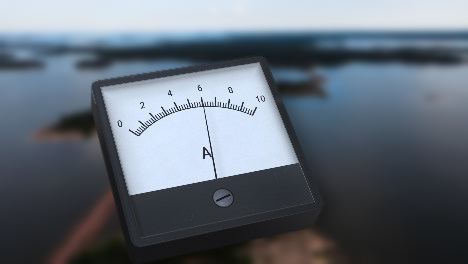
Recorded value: 6; A
